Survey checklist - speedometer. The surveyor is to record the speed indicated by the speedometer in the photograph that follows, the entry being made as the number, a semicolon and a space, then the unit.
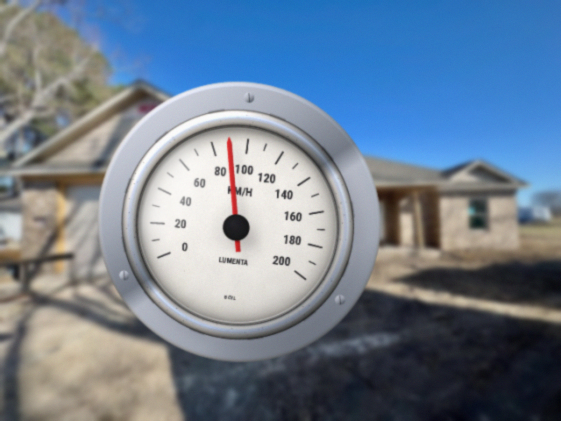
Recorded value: 90; km/h
